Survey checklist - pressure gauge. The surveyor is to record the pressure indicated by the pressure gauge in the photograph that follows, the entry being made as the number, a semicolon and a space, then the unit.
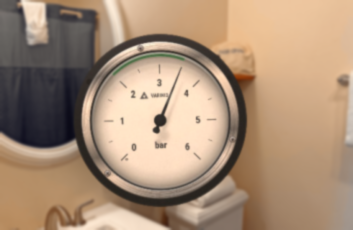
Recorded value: 3.5; bar
